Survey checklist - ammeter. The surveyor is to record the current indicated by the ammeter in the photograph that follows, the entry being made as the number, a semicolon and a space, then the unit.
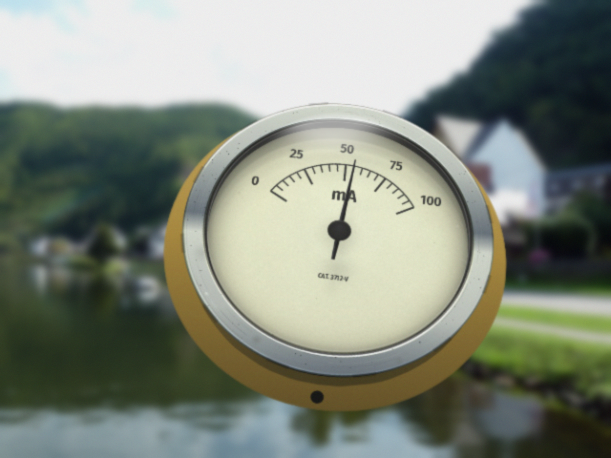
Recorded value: 55; mA
